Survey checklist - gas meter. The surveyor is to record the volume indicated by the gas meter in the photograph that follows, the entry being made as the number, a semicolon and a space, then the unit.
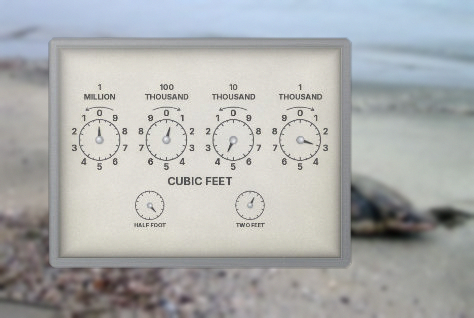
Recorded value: 4300; ft³
